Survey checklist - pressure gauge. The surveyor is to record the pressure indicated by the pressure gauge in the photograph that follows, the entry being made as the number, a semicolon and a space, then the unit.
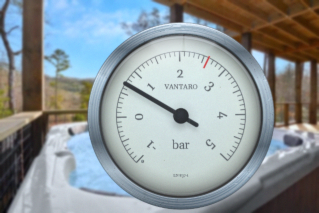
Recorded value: 0.7; bar
